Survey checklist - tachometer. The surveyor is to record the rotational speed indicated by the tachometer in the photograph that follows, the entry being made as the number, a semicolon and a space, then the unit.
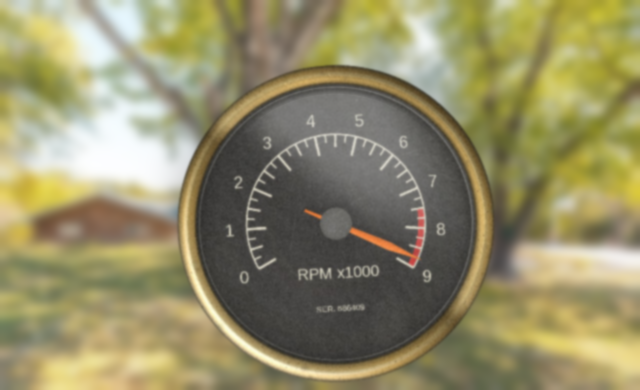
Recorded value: 8750; rpm
